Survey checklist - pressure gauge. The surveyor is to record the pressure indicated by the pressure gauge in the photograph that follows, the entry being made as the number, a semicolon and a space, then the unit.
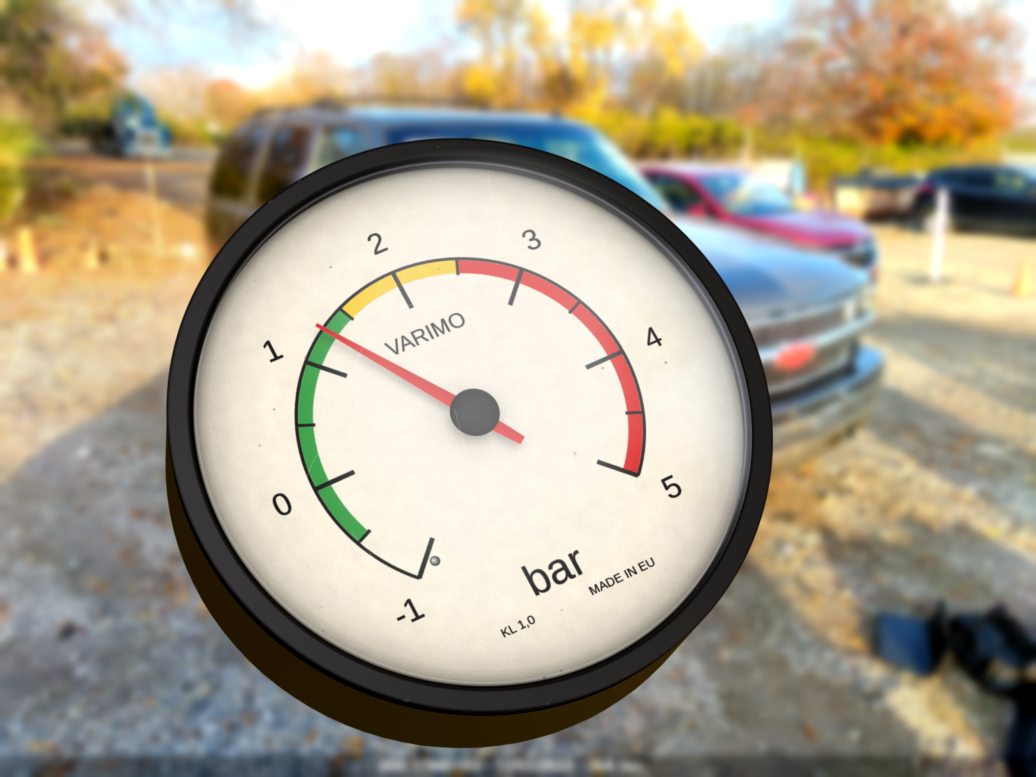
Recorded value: 1.25; bar
